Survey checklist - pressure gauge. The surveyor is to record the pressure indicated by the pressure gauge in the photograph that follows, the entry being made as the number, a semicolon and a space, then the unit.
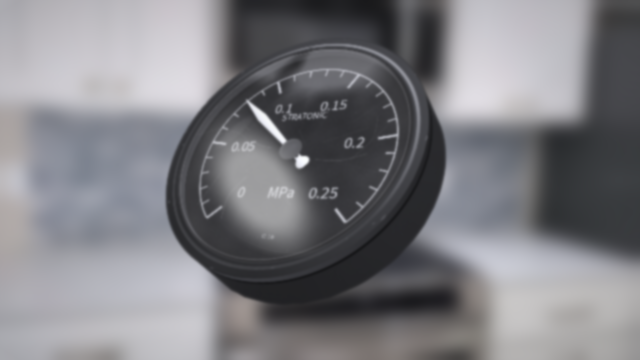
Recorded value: 0.08; MPa
